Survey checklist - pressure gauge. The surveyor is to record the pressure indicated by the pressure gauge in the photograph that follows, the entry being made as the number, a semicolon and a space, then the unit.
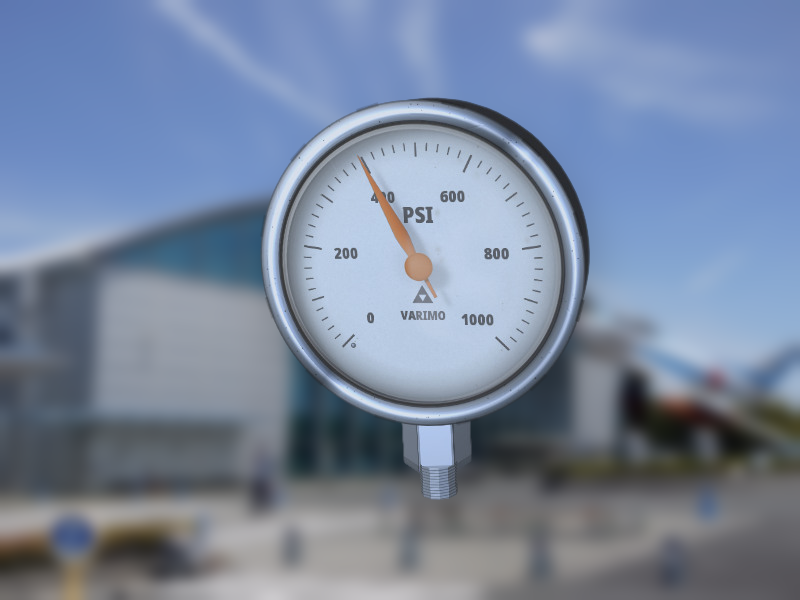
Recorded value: 400; psi
